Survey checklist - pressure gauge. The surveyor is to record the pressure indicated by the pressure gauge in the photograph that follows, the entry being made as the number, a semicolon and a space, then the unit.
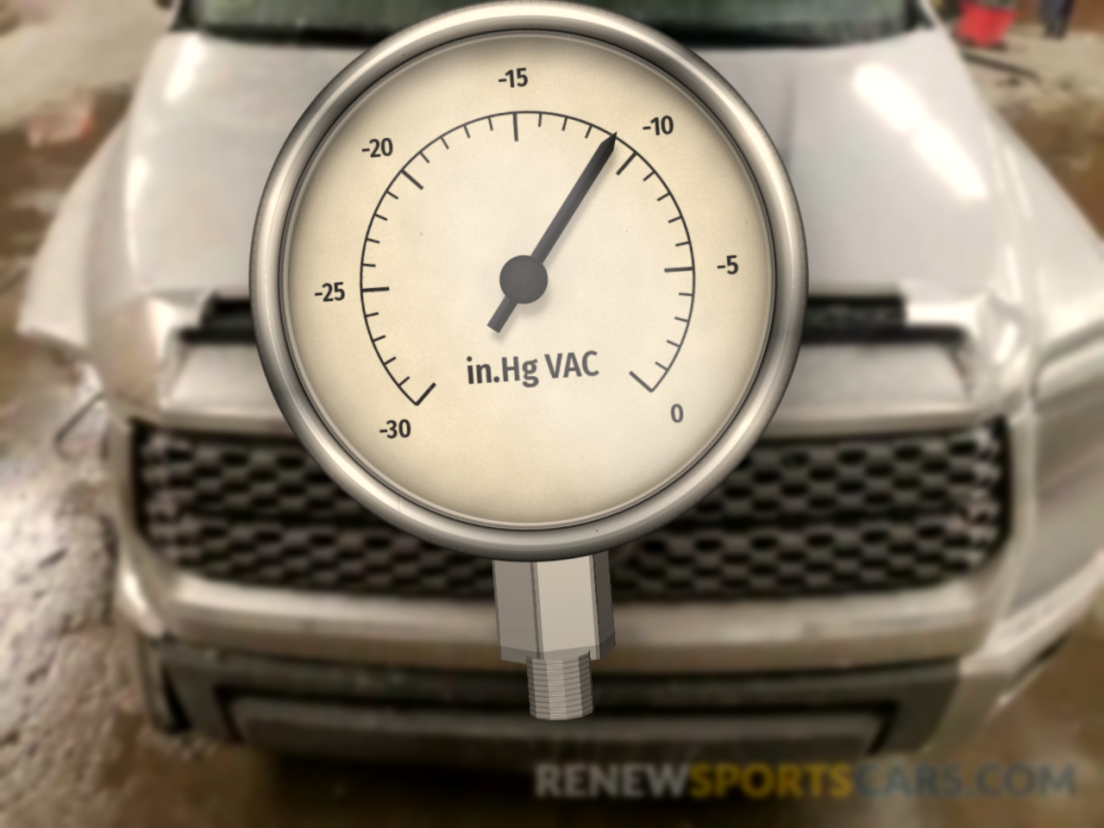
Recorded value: -11; inHg
